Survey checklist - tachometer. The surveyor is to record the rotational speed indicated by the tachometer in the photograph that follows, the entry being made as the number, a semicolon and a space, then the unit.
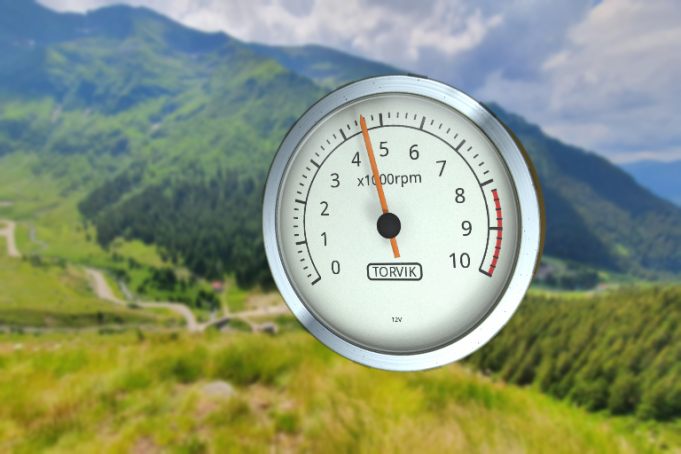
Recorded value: 4600; rpm
